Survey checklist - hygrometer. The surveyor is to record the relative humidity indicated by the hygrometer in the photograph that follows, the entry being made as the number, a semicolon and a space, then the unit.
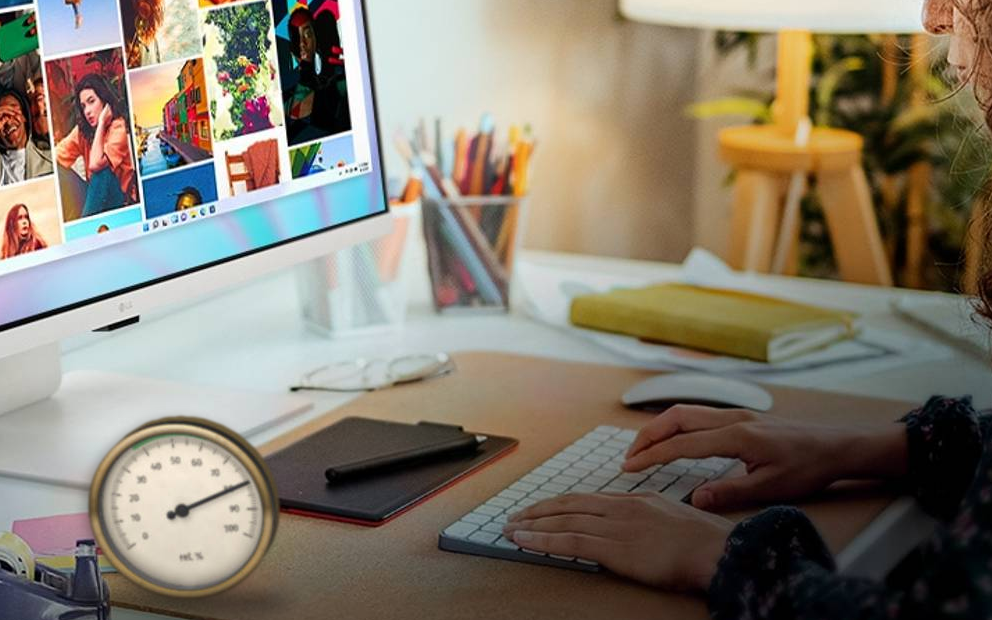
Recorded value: 80; %
